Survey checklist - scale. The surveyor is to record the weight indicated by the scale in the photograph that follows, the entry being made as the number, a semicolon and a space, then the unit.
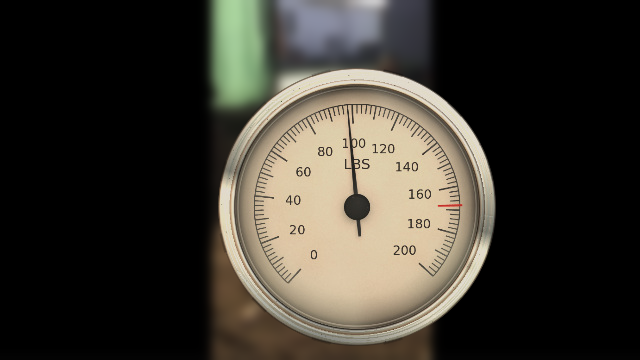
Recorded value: 98; lb
